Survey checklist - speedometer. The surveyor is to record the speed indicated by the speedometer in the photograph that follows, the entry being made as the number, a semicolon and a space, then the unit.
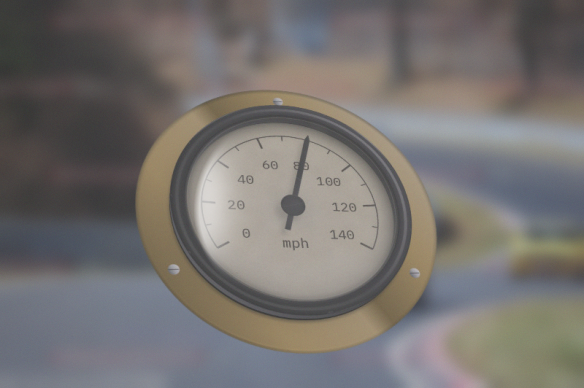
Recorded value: 80; mph
